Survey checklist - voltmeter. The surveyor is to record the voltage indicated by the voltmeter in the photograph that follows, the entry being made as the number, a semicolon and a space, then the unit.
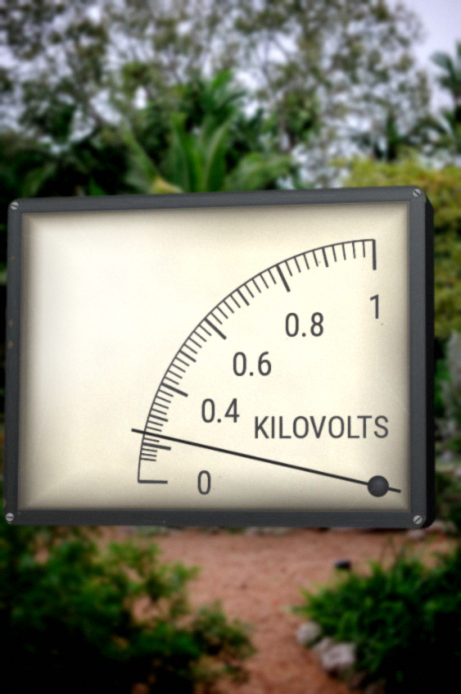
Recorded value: 0.24; kV
